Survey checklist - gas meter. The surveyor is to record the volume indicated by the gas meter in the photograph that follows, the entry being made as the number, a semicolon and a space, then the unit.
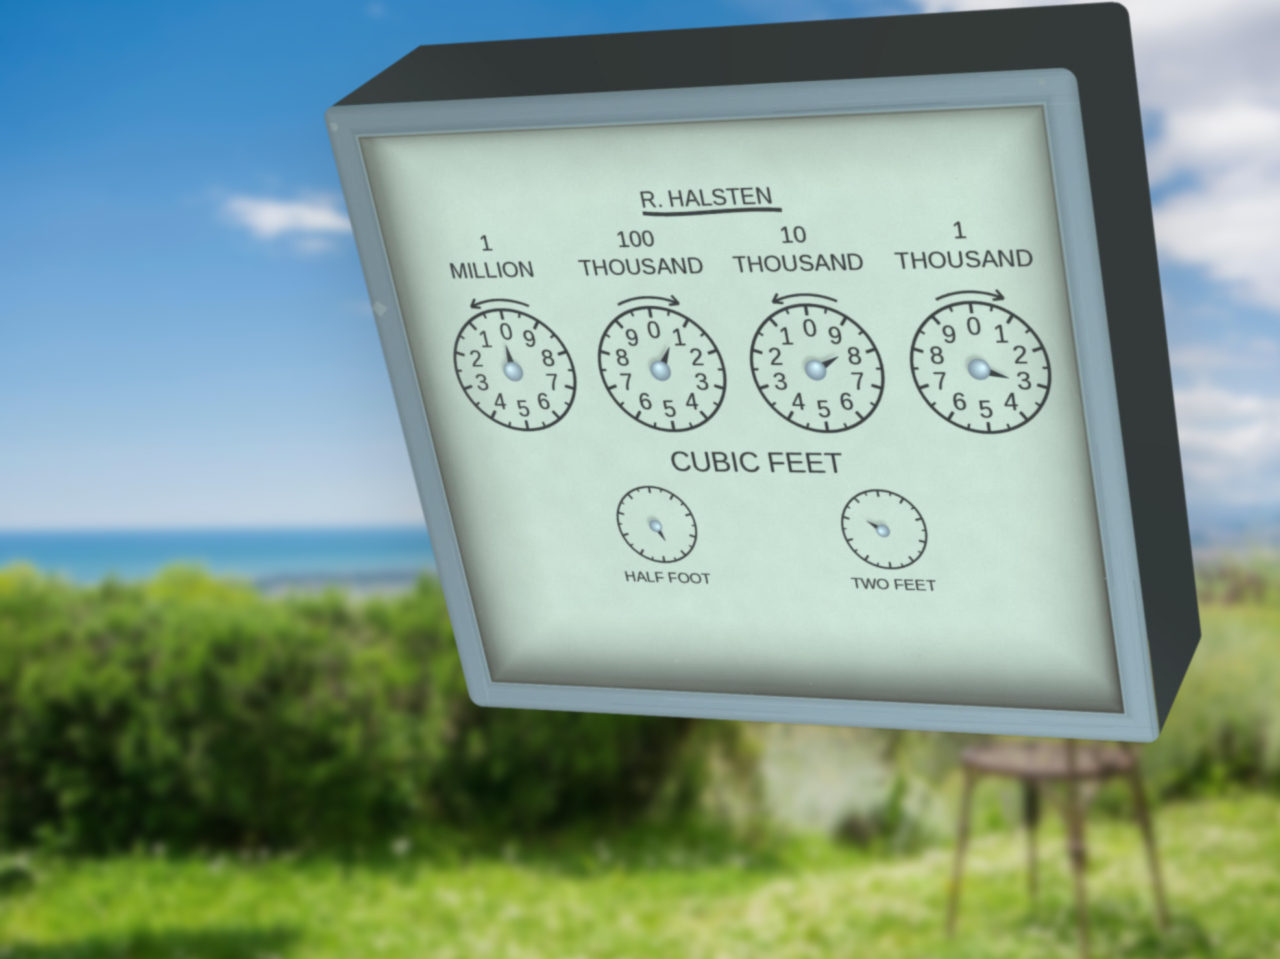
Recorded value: 8300; ft³
